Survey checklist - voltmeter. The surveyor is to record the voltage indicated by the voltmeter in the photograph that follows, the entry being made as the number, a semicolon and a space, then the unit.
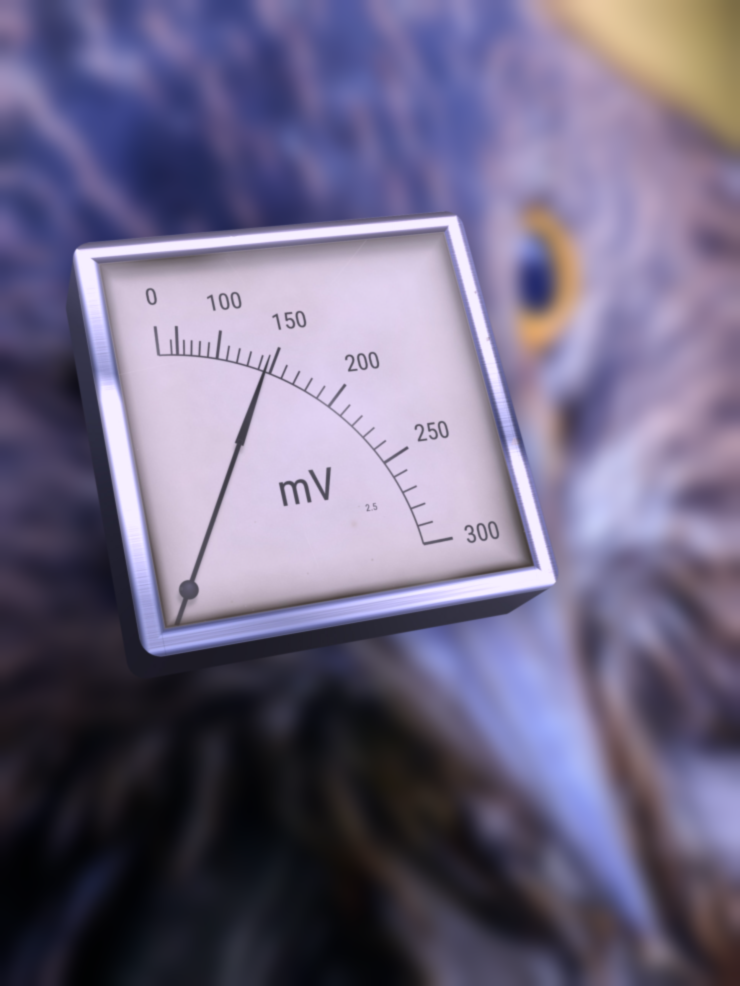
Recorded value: 145; mV
